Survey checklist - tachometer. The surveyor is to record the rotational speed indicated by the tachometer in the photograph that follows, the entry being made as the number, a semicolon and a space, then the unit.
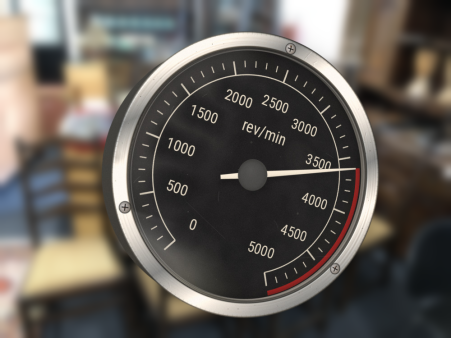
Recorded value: 3600; rpm
